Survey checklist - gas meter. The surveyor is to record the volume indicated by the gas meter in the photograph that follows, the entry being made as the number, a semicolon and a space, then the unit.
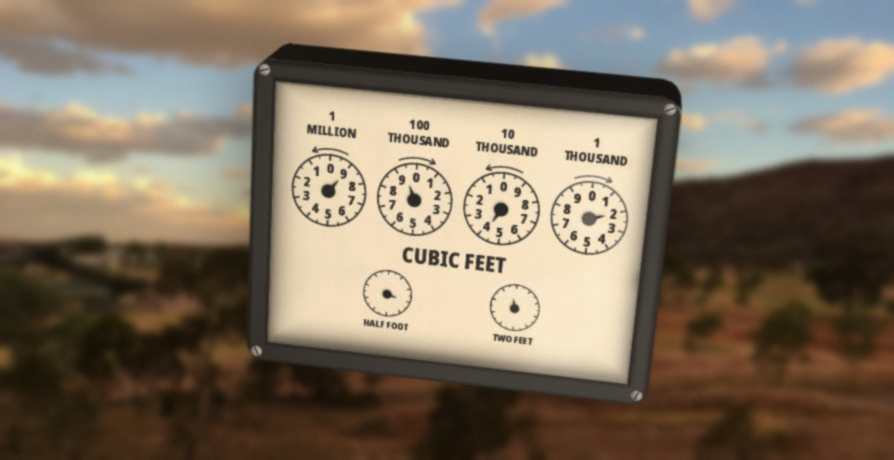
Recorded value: 894200; ft³
